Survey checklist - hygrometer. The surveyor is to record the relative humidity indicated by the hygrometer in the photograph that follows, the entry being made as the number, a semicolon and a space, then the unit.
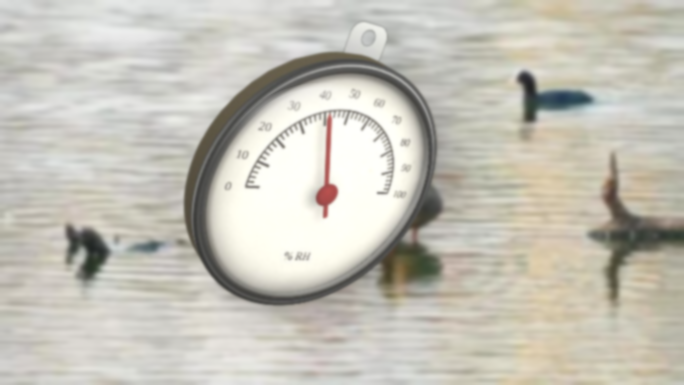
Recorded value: 40; %
